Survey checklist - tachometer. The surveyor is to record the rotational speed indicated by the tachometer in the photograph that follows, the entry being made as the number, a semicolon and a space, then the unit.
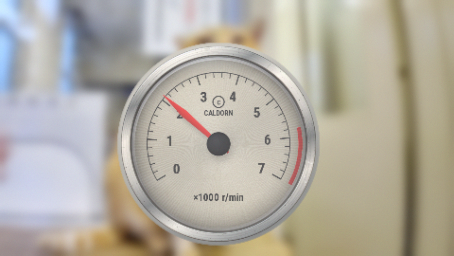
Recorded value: 2100; rpm
